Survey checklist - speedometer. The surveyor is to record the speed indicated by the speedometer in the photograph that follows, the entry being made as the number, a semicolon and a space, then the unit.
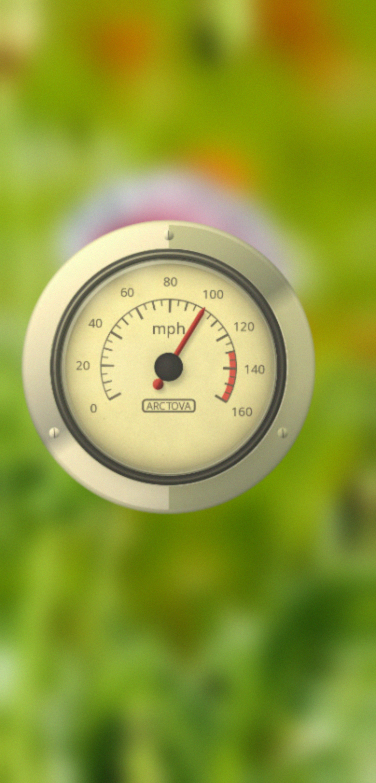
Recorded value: 100; mph
